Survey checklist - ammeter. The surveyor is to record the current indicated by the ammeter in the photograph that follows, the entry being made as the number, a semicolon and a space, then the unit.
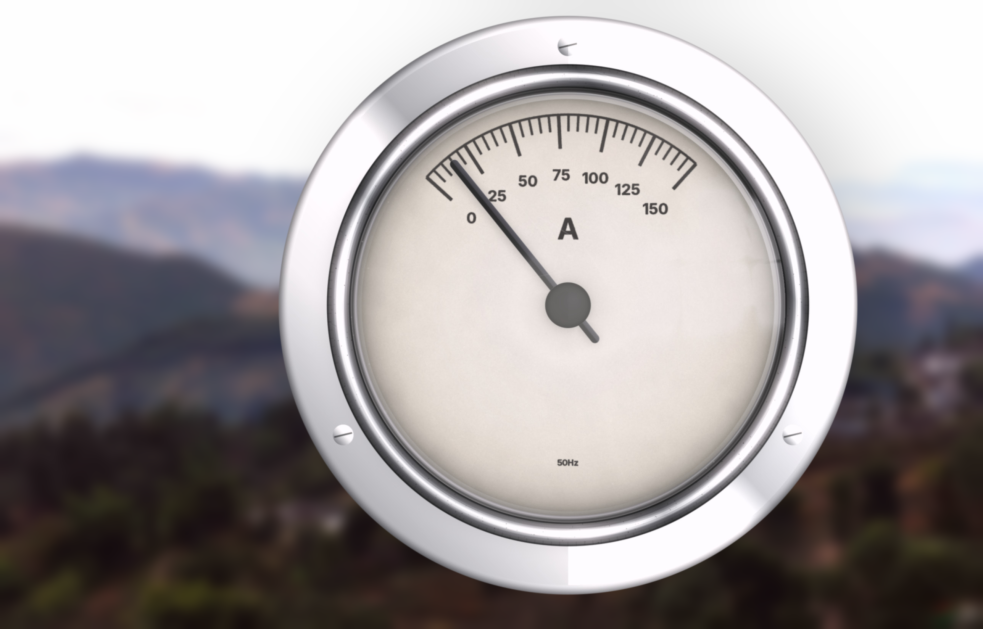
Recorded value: 15; A
